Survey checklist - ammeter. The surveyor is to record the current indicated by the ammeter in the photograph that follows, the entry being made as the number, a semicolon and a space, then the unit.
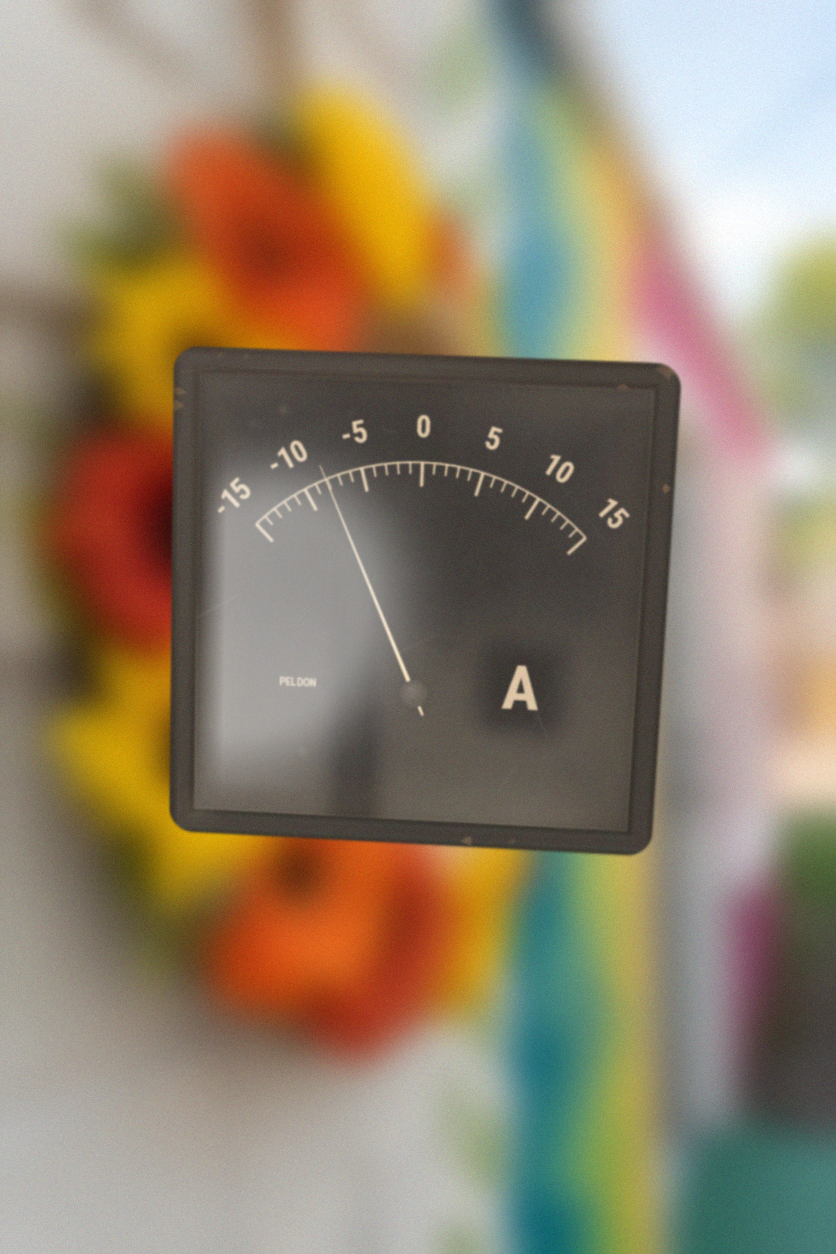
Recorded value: -8; A
